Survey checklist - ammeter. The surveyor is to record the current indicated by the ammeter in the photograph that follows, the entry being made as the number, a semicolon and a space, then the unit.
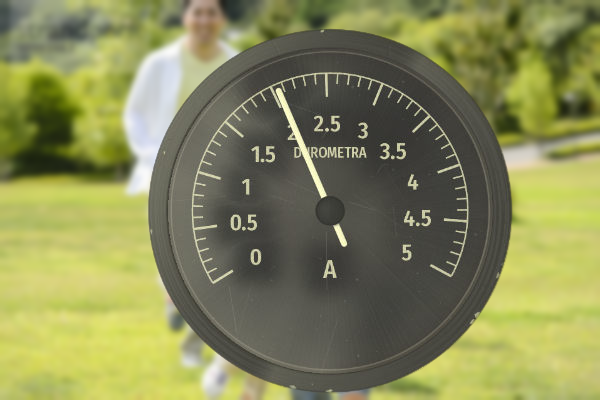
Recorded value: 2.05; A
